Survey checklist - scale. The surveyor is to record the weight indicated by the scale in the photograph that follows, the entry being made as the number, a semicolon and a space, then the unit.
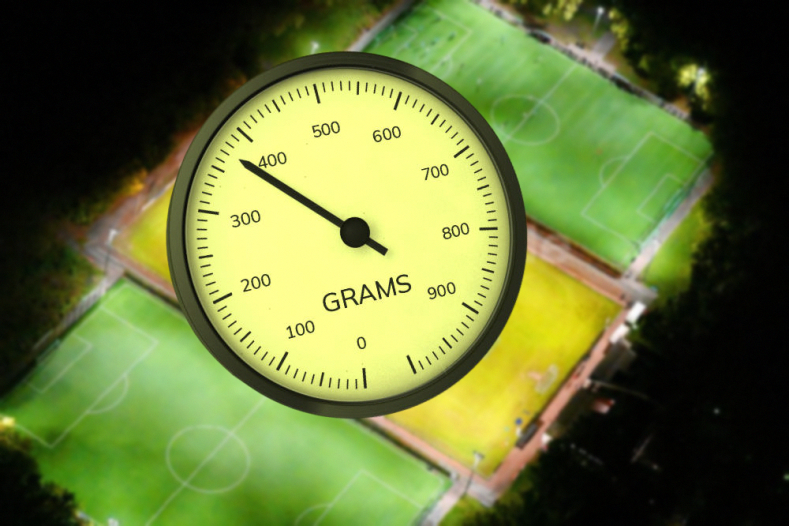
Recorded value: 370; g
